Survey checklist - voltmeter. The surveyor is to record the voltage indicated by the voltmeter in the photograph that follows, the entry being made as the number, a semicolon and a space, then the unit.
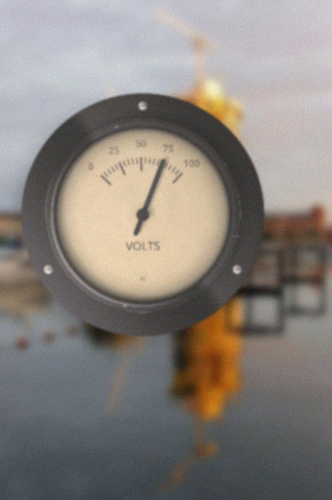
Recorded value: 75; V
